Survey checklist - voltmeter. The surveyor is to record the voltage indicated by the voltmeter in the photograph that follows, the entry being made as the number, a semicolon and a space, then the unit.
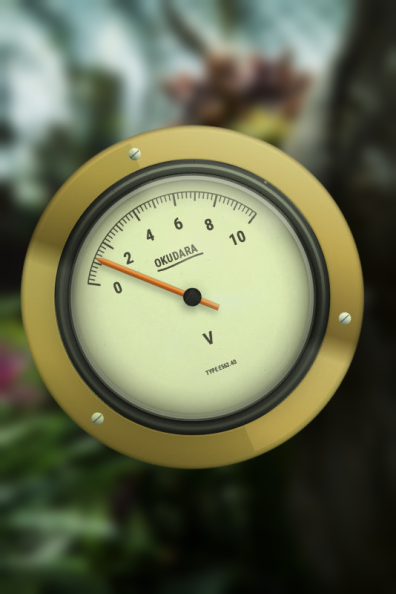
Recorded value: 1.2; V
